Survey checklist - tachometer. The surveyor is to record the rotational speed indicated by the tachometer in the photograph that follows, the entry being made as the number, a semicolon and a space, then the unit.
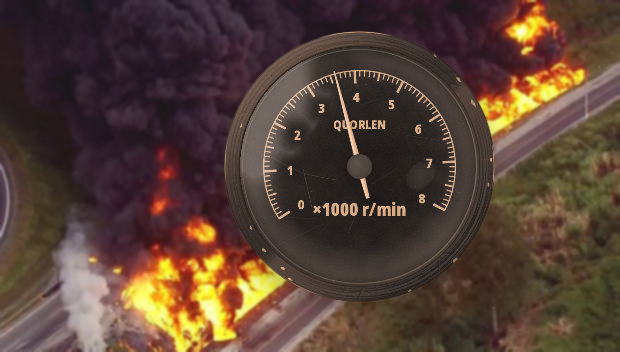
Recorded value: 3600; rpm
